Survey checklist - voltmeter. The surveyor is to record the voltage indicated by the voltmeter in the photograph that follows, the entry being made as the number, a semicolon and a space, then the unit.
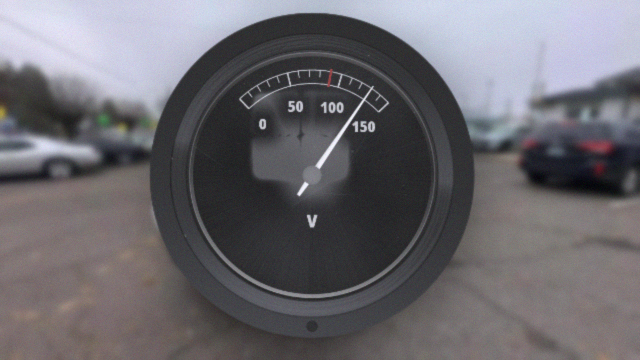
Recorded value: 130; V
